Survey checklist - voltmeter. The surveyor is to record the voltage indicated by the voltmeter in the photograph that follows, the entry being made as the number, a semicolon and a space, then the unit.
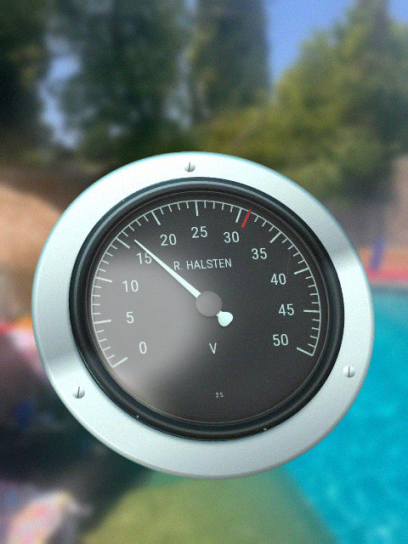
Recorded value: 16; V
